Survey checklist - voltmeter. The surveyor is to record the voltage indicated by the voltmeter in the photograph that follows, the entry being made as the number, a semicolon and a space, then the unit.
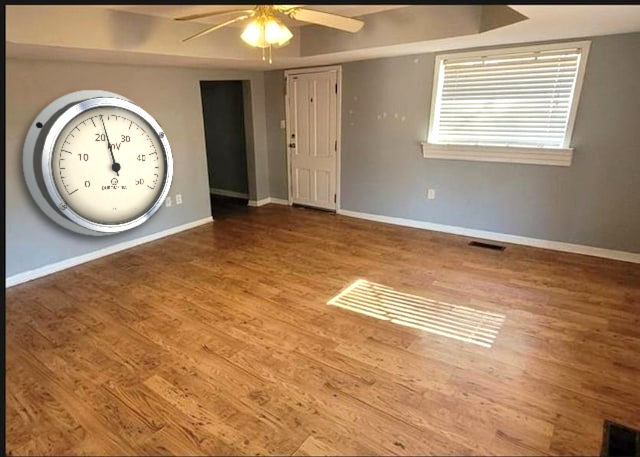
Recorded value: 22; mV
